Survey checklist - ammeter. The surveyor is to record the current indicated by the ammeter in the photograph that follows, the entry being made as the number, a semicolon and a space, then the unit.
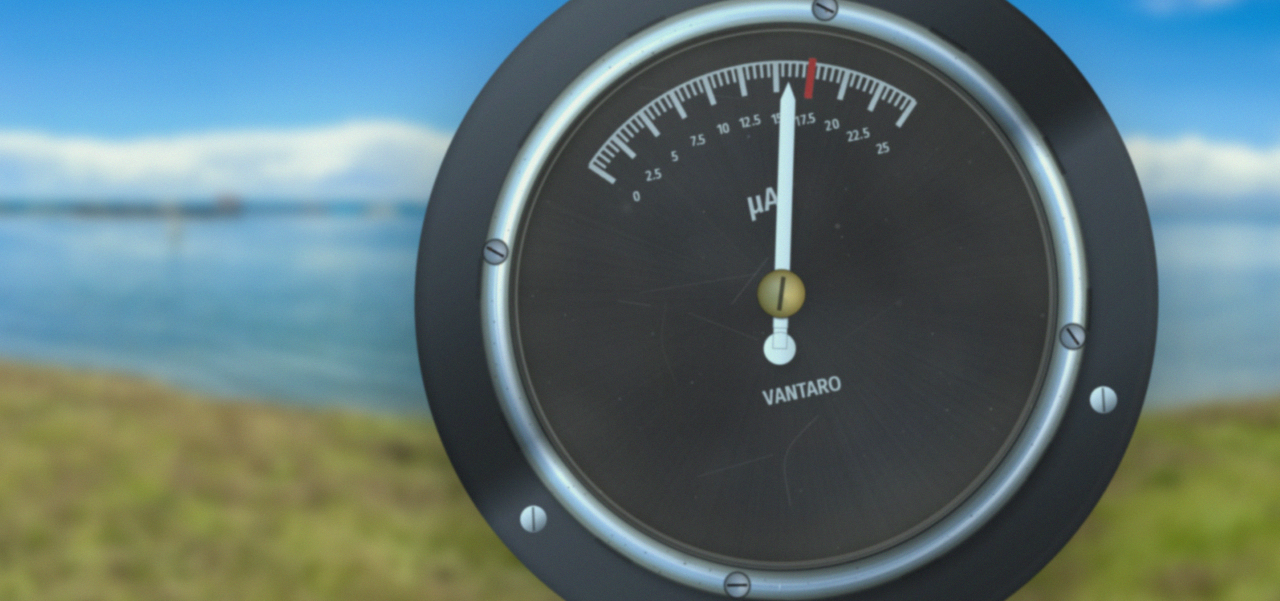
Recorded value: 16; µA
